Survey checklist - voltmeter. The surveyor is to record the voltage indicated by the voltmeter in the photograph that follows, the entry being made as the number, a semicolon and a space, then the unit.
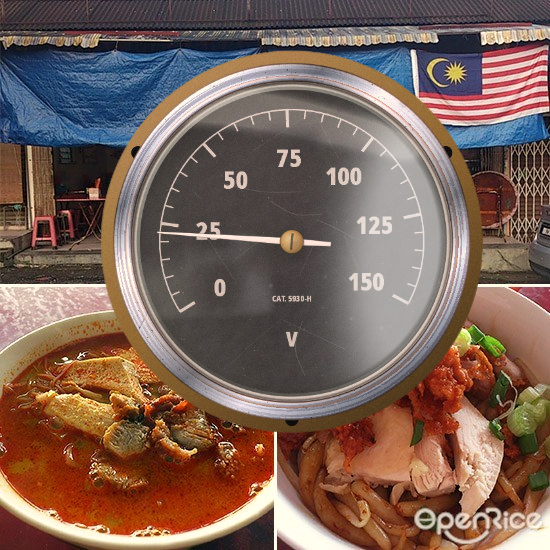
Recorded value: 22.5; V
